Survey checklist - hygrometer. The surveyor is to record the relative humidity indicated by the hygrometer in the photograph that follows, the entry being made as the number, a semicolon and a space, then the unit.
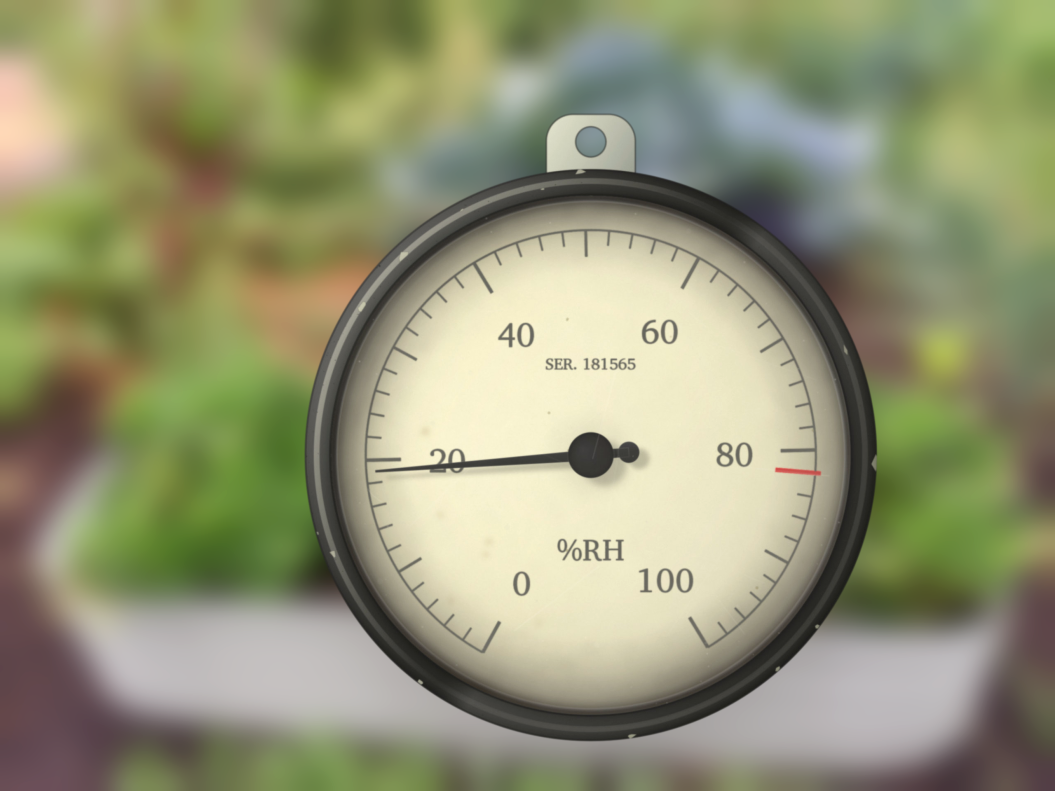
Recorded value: 19; %
